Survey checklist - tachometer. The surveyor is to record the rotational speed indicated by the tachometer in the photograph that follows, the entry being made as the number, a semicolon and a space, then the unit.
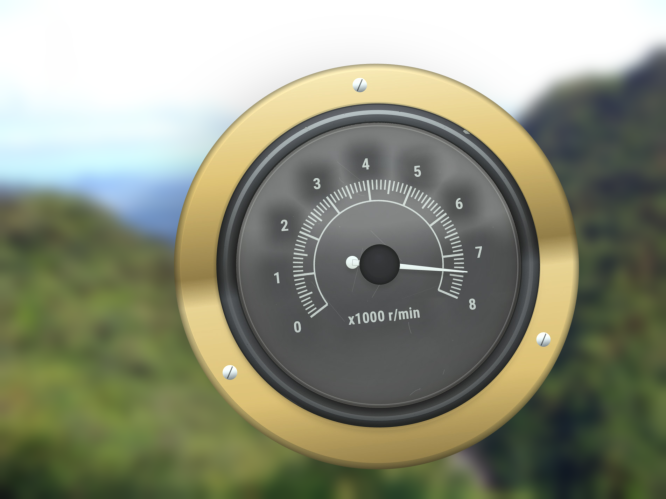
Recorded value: 7400; rpm
